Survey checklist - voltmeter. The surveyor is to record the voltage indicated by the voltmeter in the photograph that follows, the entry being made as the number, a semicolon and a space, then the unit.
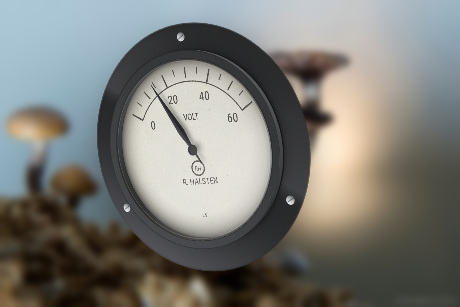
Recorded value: 15; V
